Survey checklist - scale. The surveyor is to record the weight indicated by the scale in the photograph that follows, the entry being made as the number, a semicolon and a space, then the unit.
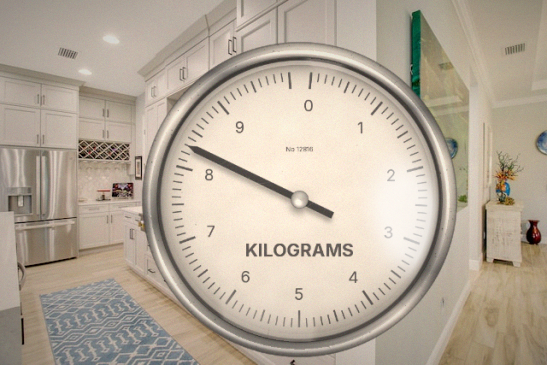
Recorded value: 8.3; kg
